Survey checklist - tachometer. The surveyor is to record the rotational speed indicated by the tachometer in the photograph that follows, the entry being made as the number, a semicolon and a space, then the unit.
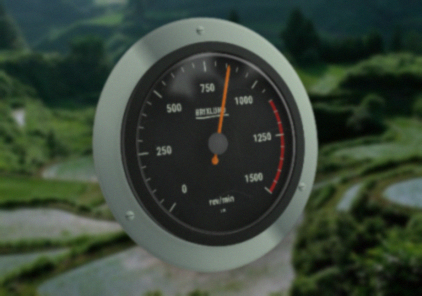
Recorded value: 850; rpm
